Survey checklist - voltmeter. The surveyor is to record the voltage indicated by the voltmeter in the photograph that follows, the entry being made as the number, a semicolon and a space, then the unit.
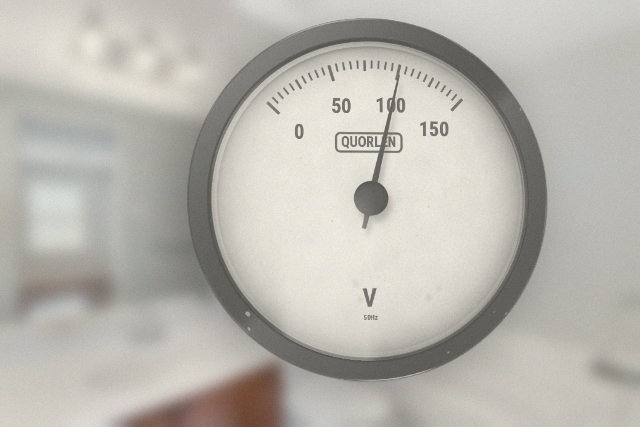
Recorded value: 100; V
